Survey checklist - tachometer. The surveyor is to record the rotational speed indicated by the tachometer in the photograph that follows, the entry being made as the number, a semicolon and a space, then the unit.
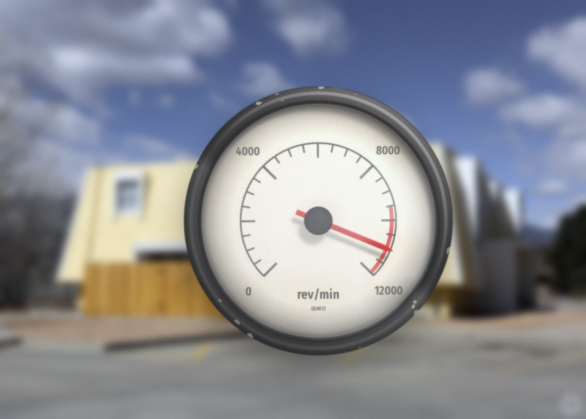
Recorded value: 11000; rpm
